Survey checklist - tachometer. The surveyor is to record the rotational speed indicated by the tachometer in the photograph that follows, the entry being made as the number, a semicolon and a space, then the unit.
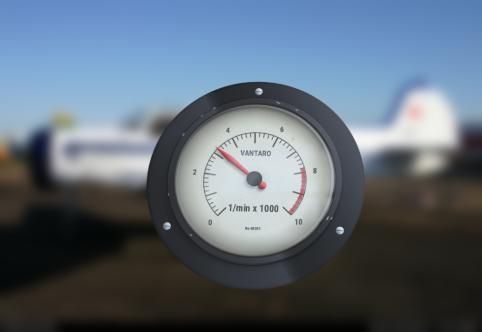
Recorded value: 3200; rpm
